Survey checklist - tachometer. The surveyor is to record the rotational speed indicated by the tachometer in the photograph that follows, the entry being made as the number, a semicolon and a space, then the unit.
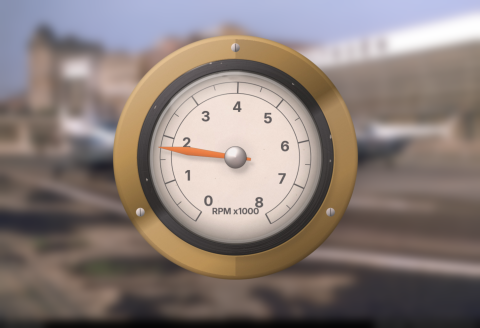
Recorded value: 1750; rpm
